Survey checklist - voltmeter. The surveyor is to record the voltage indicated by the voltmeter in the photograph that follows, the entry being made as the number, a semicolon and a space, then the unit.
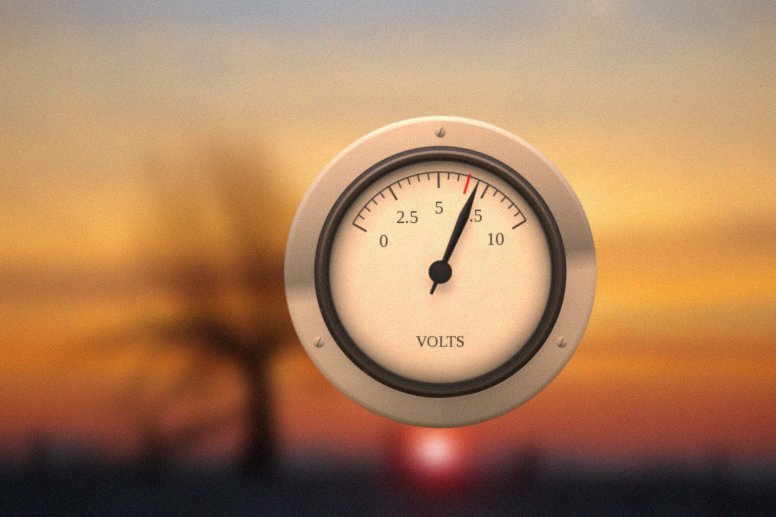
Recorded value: 7; V
